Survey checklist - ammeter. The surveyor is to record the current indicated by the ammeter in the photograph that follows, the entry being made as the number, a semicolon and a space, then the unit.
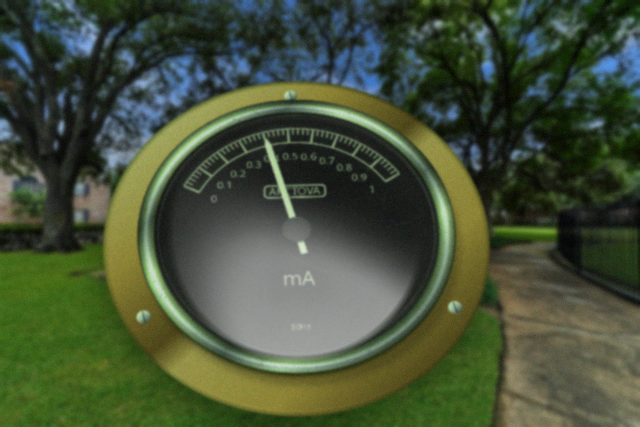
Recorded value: 0.4; mA
